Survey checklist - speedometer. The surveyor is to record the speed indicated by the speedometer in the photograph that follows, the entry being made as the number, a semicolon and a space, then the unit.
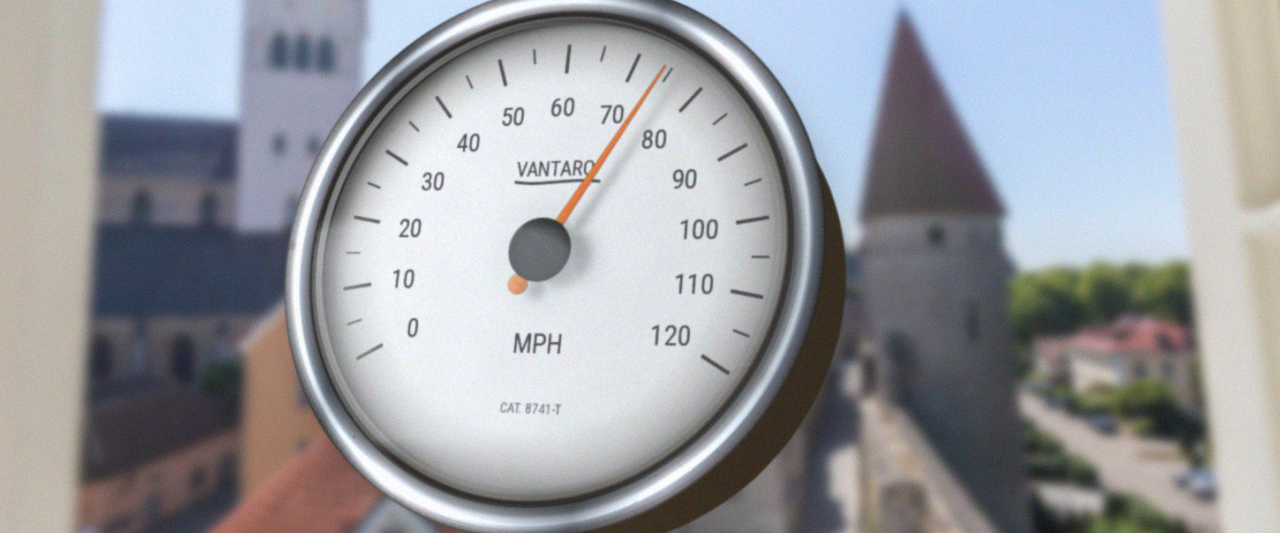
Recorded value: 75; mph
